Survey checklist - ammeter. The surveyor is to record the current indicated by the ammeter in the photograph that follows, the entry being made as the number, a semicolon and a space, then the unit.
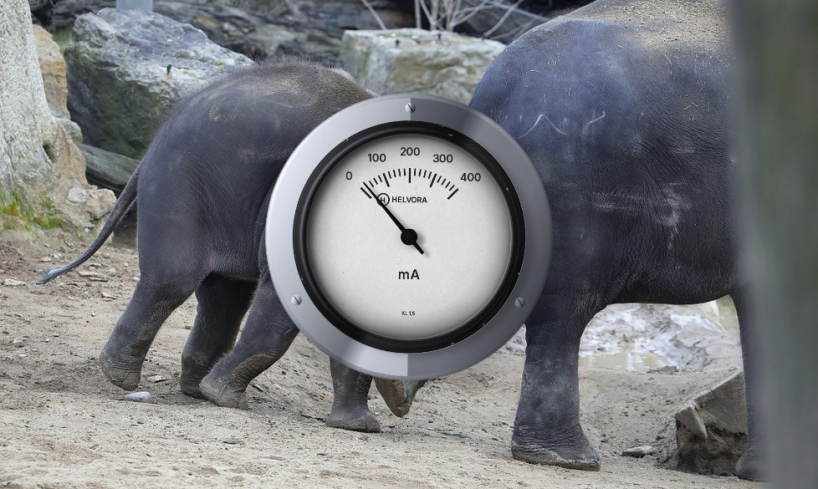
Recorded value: 20; mA
